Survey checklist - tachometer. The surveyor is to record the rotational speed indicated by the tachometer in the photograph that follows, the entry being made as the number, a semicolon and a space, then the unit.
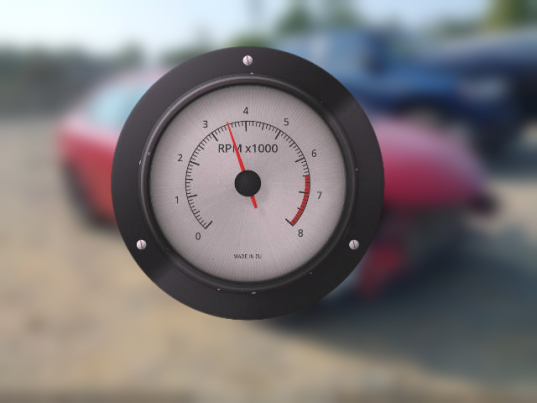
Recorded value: 3500; rpm
